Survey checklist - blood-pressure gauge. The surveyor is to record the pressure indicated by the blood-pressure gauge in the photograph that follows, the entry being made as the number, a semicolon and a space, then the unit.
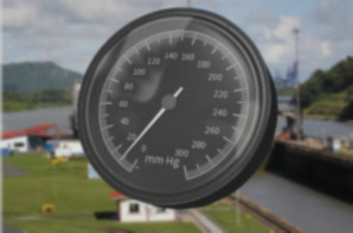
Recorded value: 10; mmHg
